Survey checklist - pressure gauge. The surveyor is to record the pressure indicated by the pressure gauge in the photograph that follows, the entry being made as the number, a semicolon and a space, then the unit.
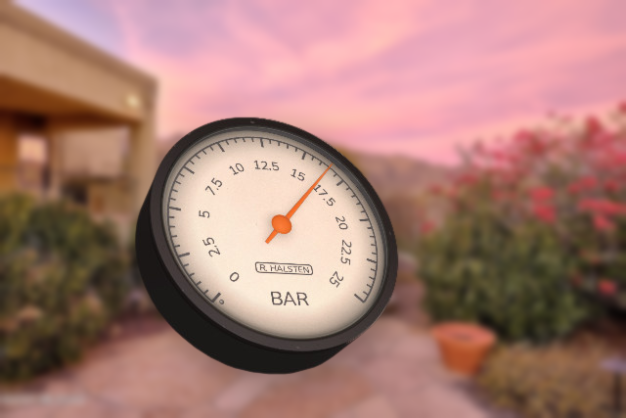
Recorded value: 16.5; bar
